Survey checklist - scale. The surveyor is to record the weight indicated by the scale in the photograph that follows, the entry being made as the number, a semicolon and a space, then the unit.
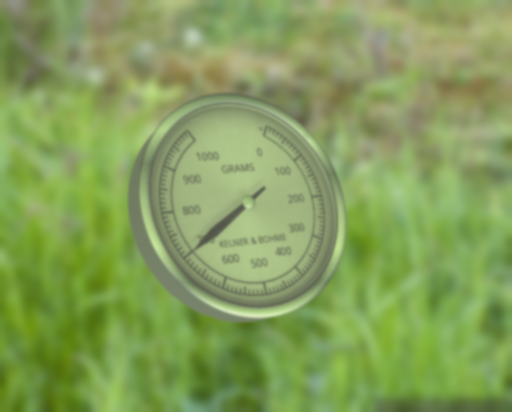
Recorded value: 700; g
